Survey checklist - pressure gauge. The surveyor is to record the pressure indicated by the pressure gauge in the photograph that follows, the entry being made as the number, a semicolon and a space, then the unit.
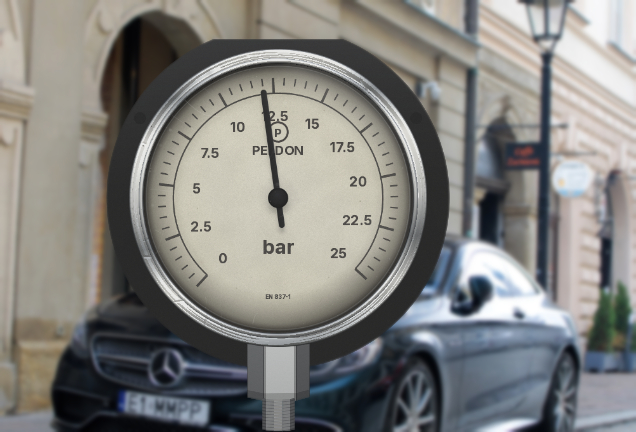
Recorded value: 12; bar
